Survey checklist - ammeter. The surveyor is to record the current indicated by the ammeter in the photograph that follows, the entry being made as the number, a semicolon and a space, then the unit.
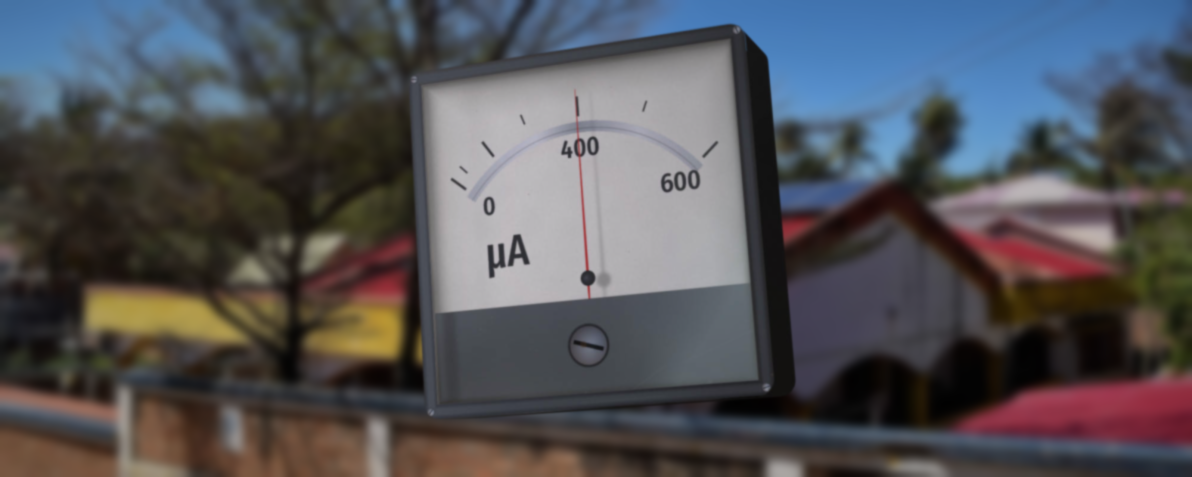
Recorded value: 400; µA
